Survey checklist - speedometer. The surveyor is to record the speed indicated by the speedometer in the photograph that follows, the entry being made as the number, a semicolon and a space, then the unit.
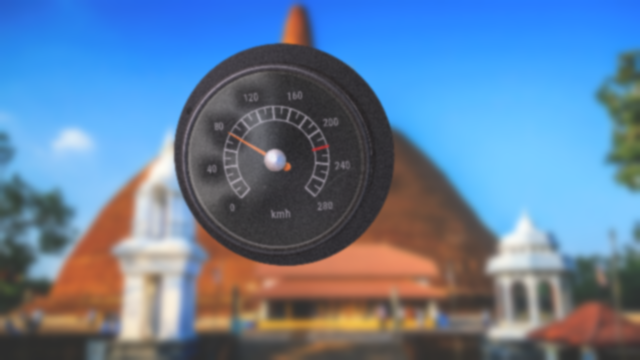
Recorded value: 80; km/h
